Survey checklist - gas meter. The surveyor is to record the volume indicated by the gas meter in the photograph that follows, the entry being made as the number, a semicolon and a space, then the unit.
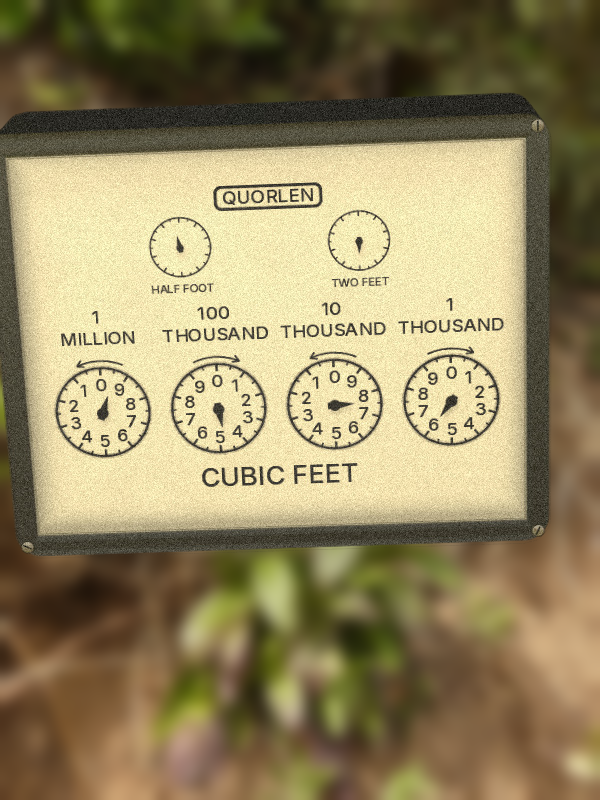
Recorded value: 947600; ft³
